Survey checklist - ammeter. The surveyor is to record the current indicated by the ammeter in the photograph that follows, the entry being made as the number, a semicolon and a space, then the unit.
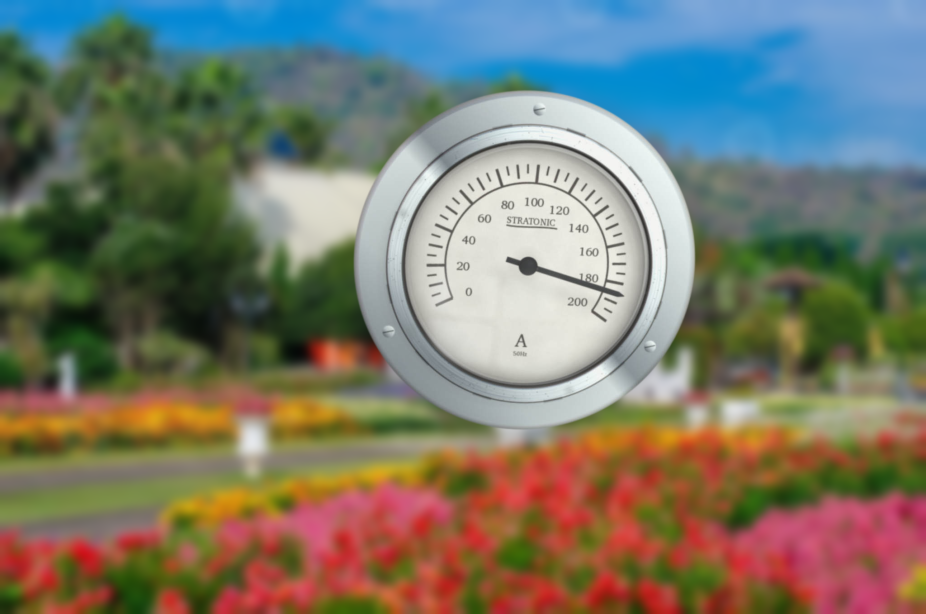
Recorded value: 185; A
